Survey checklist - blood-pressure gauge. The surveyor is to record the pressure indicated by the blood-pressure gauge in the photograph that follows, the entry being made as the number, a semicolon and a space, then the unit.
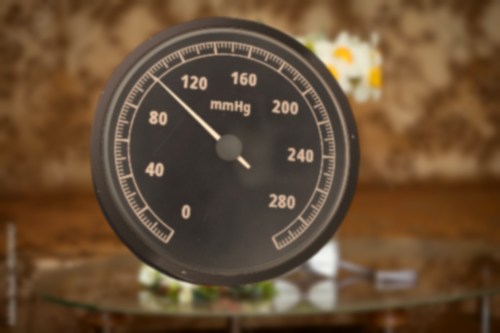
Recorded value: 100; mmHg
